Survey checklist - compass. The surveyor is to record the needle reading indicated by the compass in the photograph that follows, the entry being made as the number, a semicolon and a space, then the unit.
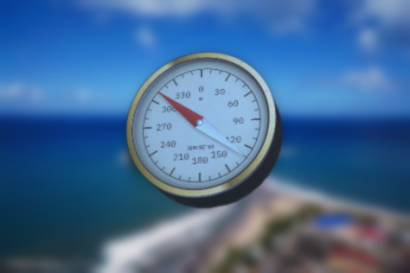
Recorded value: 310; °
